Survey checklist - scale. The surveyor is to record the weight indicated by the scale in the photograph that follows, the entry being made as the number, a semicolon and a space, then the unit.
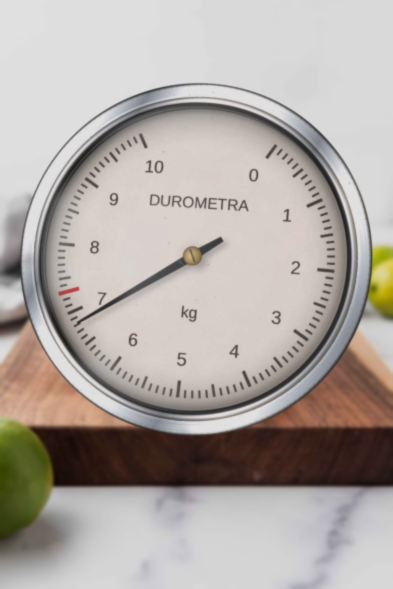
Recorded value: 6.8; kg
